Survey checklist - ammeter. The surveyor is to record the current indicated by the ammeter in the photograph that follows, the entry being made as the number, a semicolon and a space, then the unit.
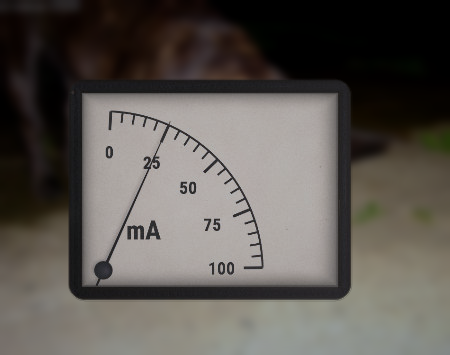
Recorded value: 25; mA
